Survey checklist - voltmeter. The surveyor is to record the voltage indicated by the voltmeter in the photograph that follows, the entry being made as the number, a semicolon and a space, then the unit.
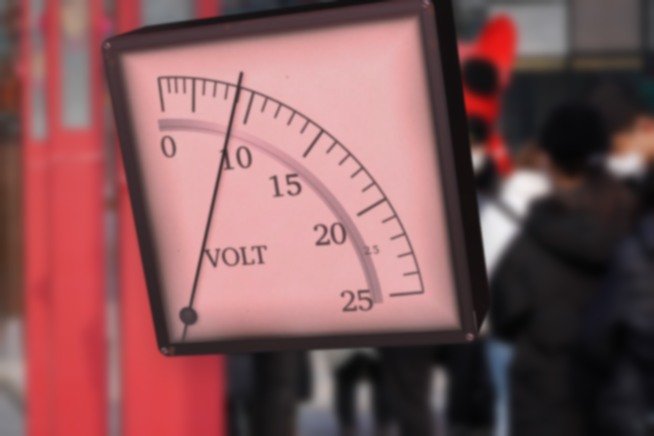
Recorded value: 9; V
